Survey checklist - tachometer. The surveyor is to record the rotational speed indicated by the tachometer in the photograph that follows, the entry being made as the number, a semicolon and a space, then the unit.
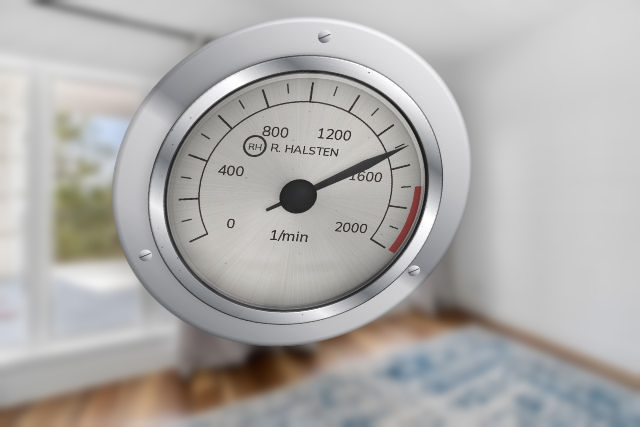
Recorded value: 1500; rpm
